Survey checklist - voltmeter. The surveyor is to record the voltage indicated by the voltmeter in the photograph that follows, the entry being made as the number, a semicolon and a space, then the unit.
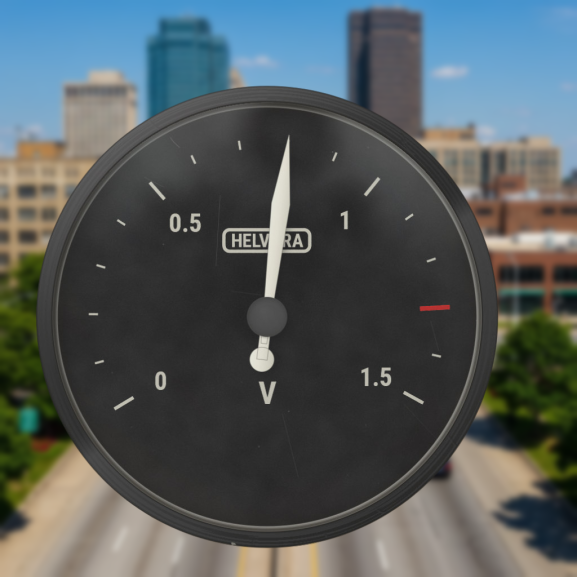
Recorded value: 0.8; V
